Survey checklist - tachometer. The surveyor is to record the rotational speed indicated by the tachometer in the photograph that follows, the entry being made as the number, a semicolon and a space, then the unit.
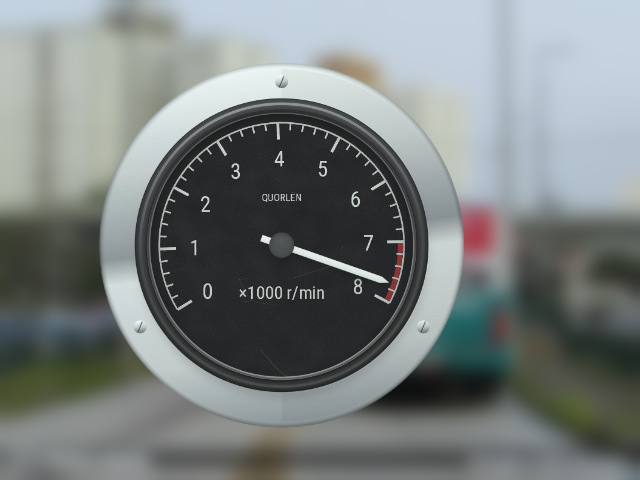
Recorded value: 7700; rpm
